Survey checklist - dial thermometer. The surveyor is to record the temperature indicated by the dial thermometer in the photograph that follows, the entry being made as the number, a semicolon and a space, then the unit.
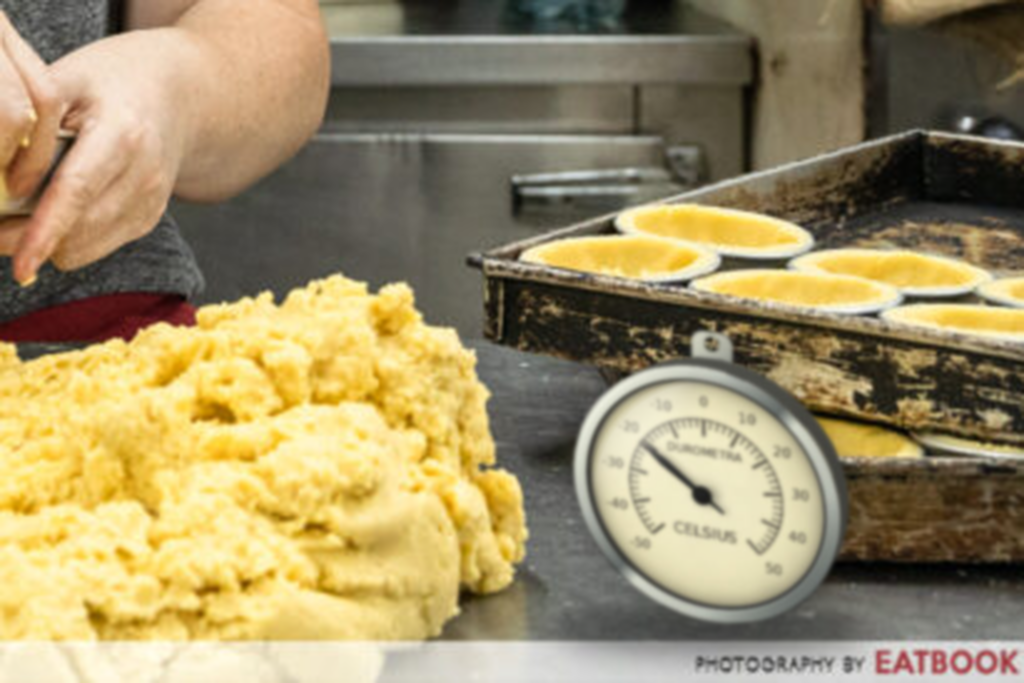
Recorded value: -20; °C
